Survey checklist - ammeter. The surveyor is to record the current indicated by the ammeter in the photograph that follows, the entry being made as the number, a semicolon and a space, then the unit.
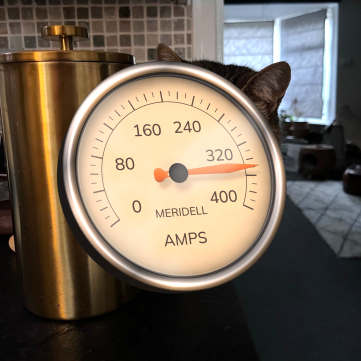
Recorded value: 350; A
